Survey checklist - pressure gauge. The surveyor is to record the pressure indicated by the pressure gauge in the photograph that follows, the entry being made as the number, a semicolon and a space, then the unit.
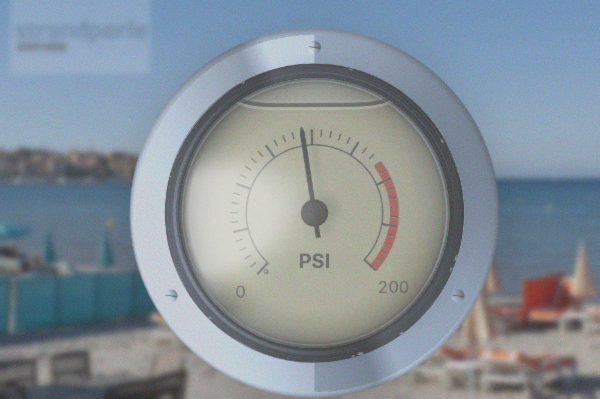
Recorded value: 95; psi
